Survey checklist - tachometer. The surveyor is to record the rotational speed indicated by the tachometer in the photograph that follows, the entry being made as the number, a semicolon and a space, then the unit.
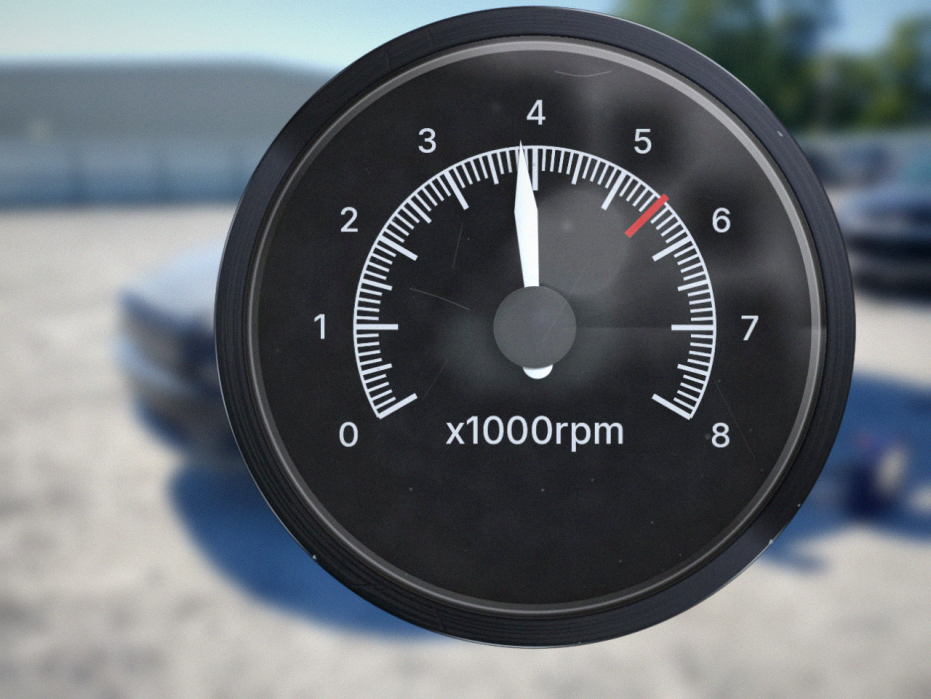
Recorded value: 3850; rpm
